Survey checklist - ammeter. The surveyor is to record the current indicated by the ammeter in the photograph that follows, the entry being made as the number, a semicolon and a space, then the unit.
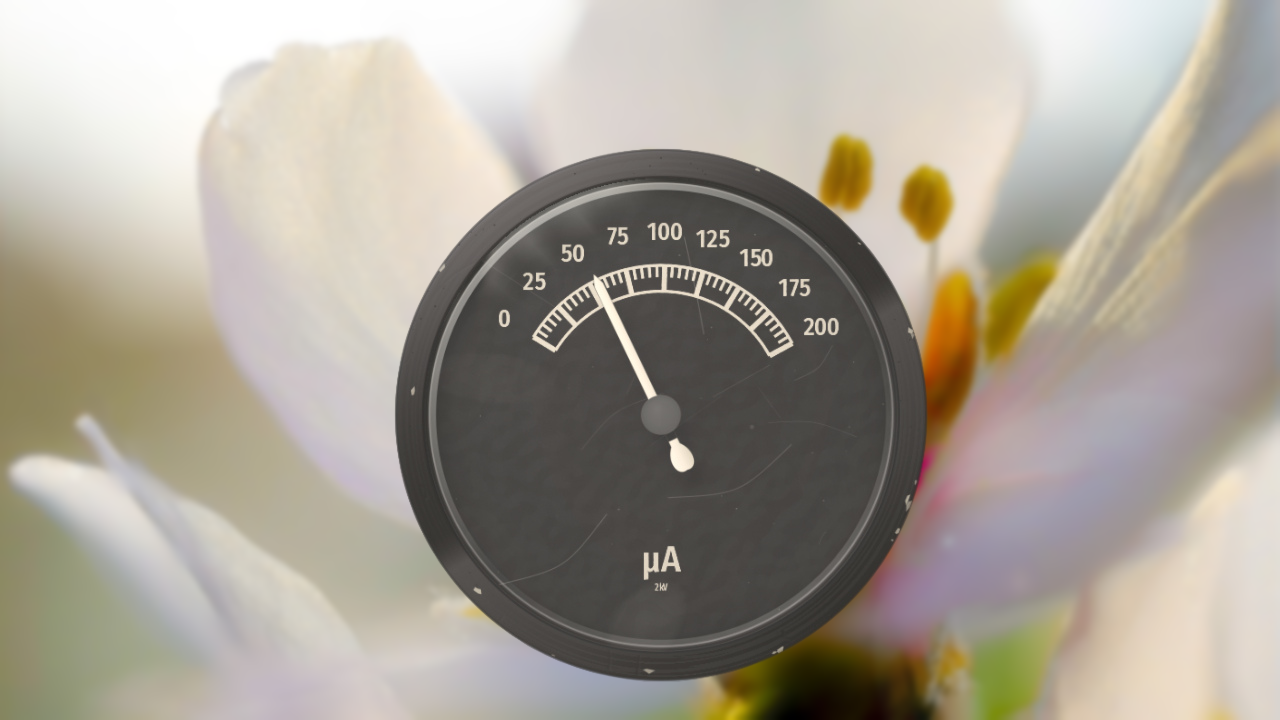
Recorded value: 55; µA
